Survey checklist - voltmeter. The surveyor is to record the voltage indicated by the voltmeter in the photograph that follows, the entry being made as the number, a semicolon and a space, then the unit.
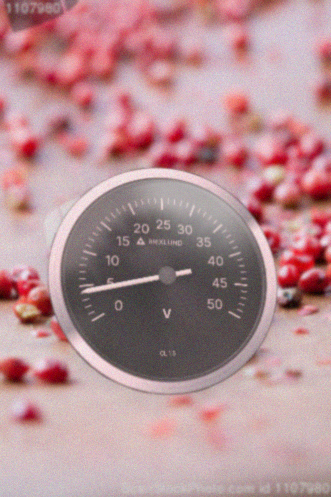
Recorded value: 4; V
